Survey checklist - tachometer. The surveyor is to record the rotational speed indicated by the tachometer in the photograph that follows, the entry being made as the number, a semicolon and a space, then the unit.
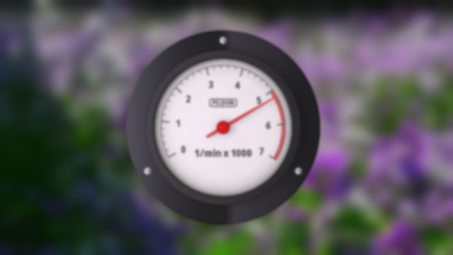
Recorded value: 5200; rpm
